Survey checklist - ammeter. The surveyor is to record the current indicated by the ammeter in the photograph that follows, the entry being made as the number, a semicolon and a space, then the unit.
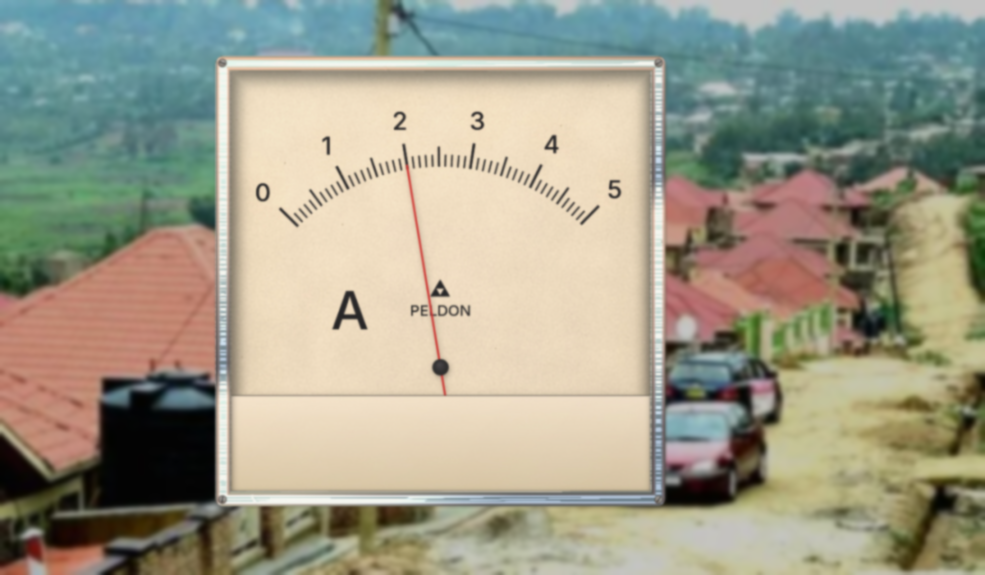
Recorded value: 2; A
